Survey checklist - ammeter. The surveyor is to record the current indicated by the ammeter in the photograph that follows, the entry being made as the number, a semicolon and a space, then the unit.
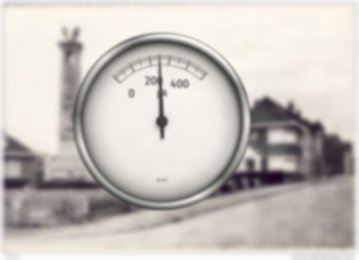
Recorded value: 250; µA
